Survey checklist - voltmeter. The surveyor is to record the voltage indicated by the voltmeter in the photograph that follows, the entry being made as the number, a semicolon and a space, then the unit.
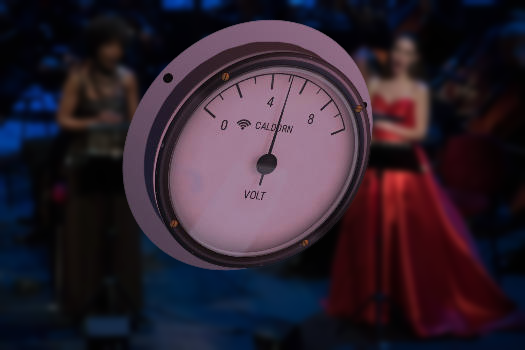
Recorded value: 5; V
